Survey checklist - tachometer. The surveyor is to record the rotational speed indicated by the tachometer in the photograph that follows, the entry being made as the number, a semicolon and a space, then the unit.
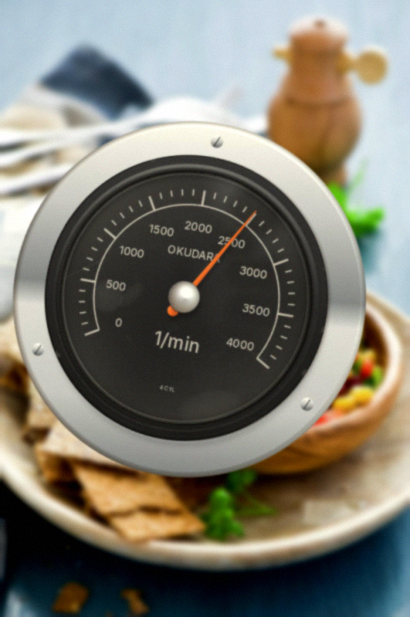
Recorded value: 2500; rpm
